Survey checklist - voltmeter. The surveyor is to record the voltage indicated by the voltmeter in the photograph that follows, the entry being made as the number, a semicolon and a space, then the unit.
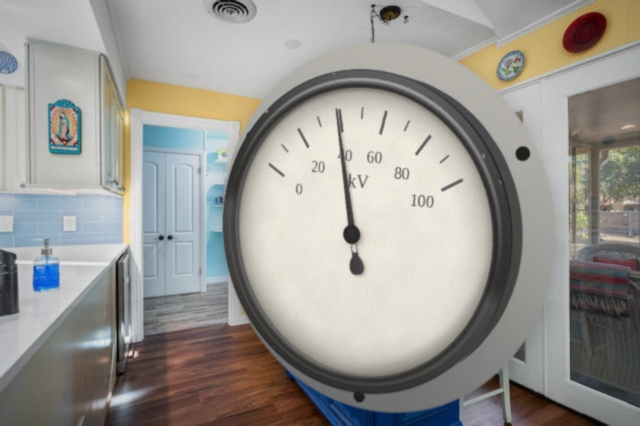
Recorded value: 40; kV
